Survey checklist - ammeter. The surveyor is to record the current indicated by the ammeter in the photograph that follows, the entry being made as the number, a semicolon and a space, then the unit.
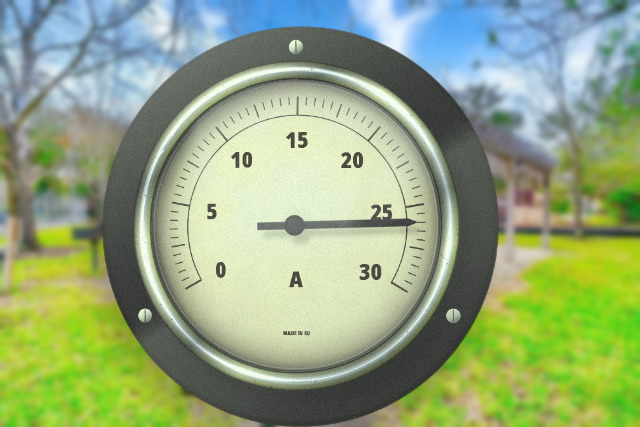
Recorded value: 26; A
